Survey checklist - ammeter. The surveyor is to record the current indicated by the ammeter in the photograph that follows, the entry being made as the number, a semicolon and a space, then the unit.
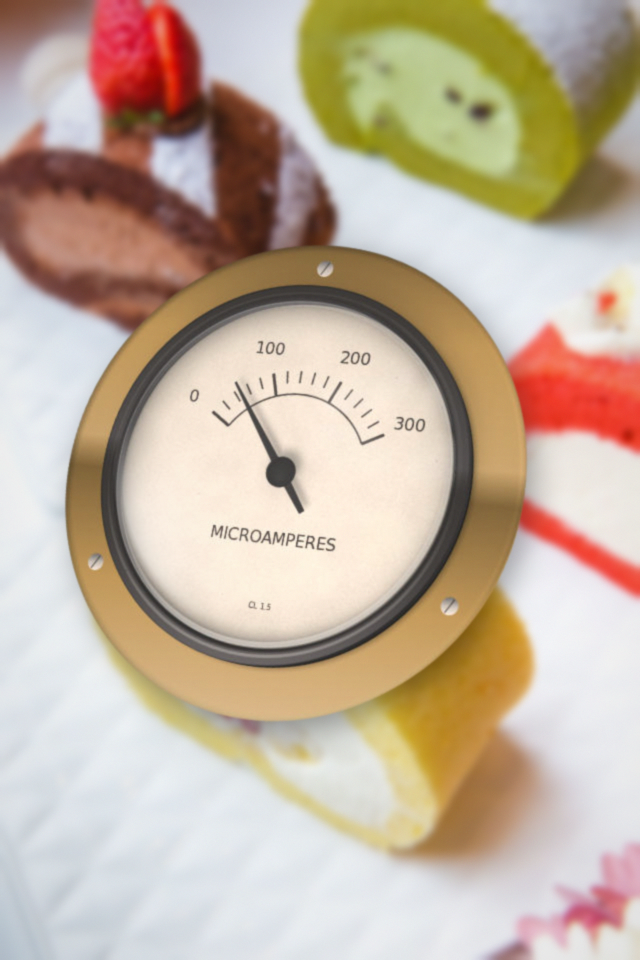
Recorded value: 50; µA
